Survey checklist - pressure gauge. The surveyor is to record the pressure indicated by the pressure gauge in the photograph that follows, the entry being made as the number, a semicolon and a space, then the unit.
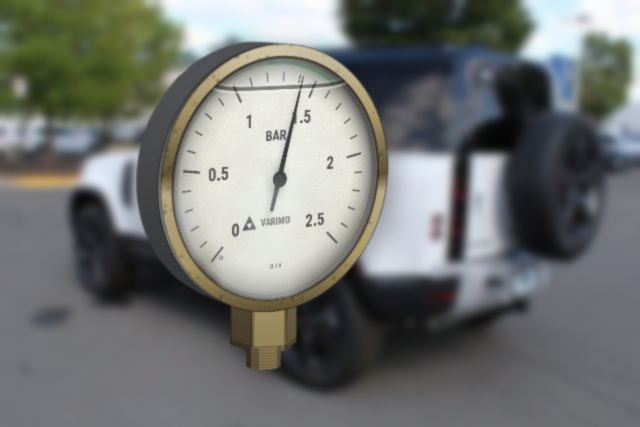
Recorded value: 1.4; bar
